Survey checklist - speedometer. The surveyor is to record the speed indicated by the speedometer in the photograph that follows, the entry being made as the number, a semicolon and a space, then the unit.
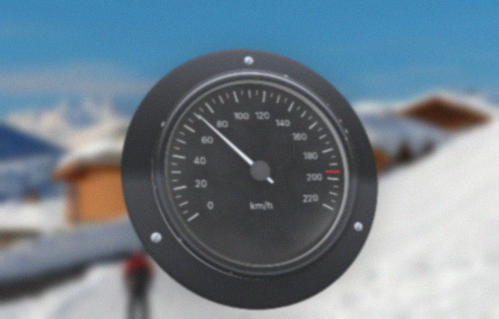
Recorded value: 70; km/h
